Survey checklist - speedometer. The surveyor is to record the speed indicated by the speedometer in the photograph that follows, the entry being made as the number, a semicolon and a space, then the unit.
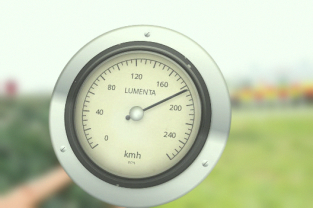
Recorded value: 185; km/h
